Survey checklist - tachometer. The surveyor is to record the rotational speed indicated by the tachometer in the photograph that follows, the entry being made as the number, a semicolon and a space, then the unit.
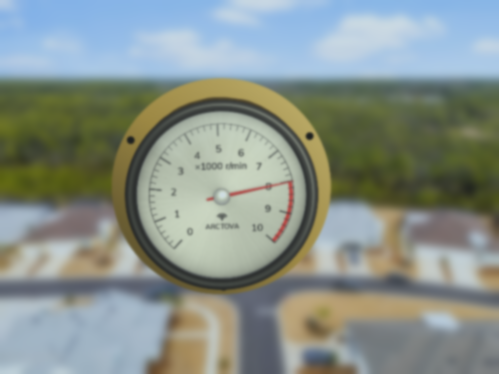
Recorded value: 8000; rpm
